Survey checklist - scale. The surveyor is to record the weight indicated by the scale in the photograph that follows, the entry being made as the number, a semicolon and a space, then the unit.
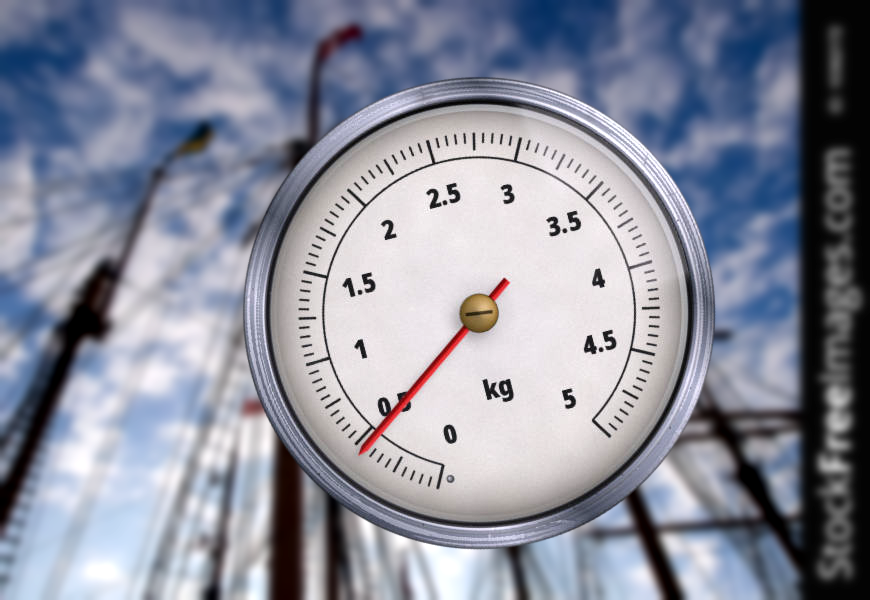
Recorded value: 0.45; kg
